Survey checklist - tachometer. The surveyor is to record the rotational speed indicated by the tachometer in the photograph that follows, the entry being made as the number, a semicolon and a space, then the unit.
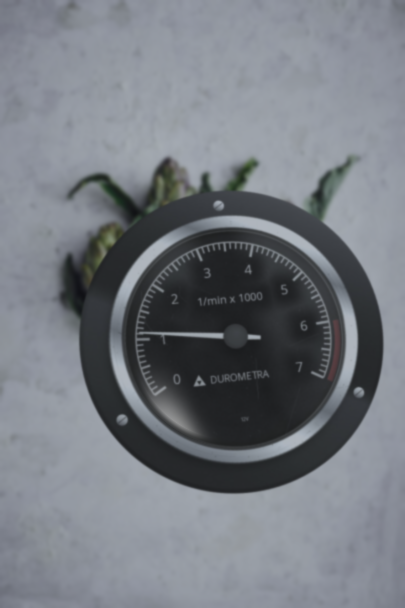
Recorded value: 1100; rpm
